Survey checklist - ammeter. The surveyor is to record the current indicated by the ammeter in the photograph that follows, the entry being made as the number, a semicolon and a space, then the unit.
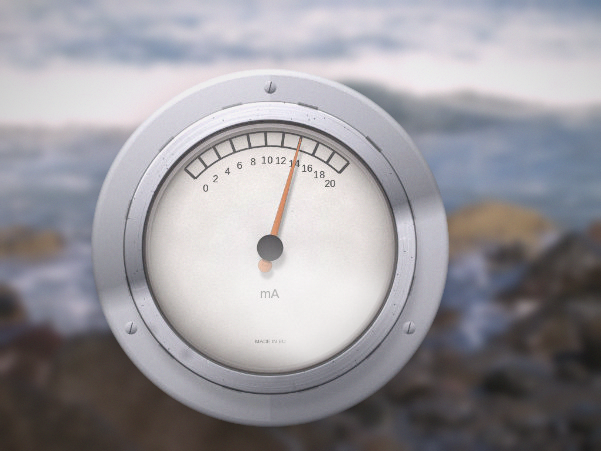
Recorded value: 14; mA
